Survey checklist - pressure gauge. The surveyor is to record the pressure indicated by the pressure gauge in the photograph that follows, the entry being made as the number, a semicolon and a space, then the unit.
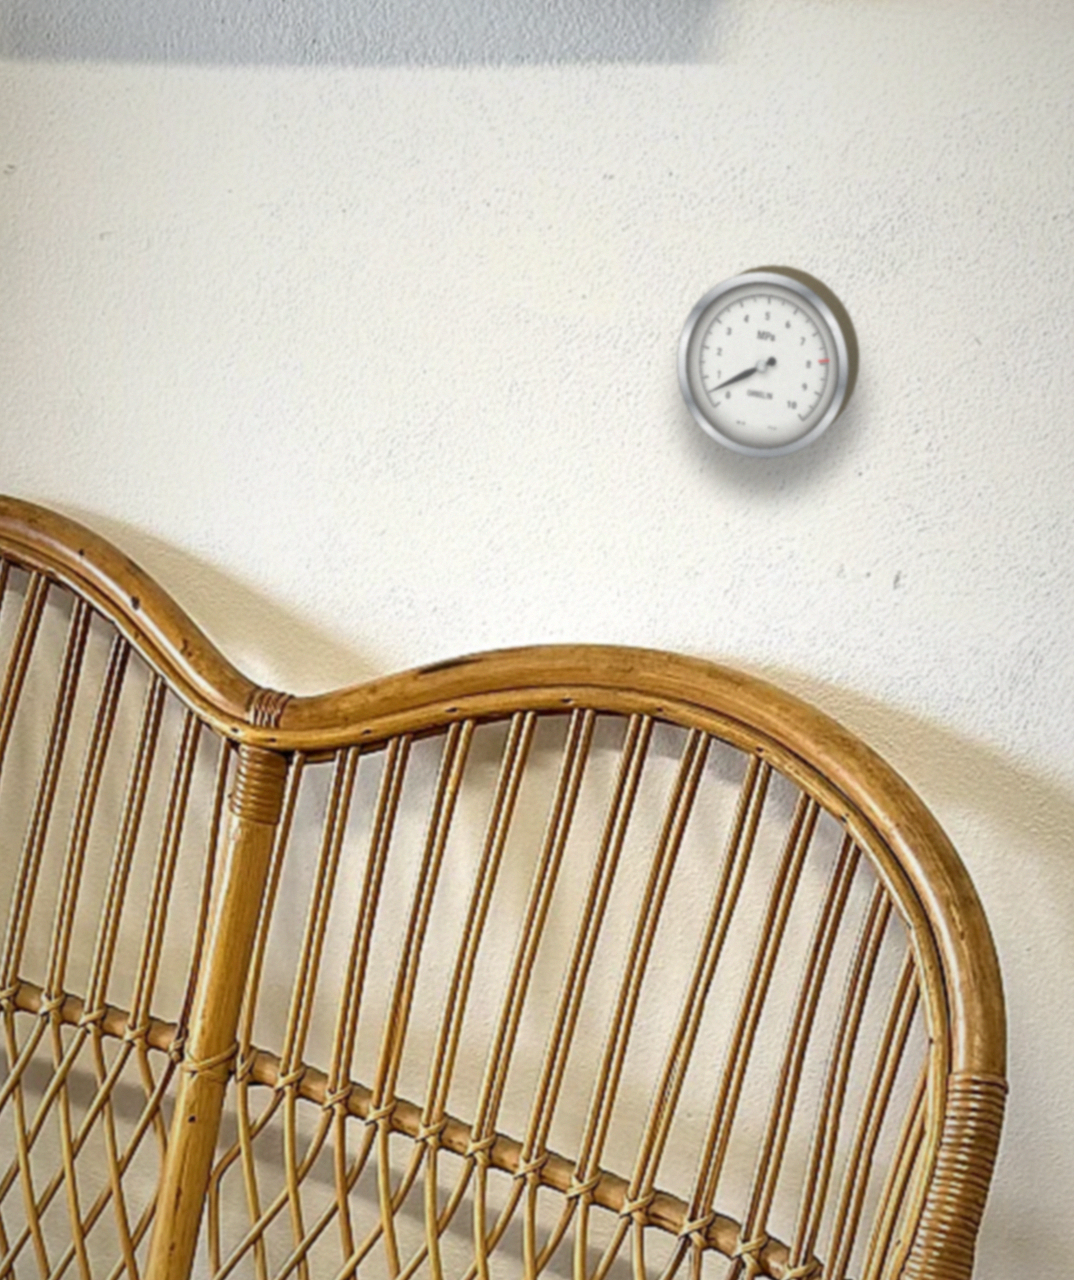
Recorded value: 0.5; MPa
